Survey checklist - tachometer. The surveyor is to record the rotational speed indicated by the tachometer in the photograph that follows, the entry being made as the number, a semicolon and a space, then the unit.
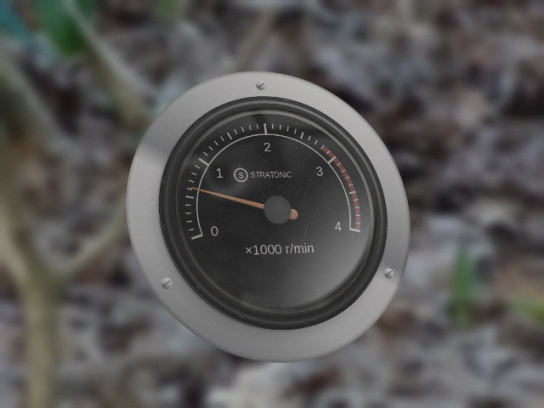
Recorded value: 600; rpm
